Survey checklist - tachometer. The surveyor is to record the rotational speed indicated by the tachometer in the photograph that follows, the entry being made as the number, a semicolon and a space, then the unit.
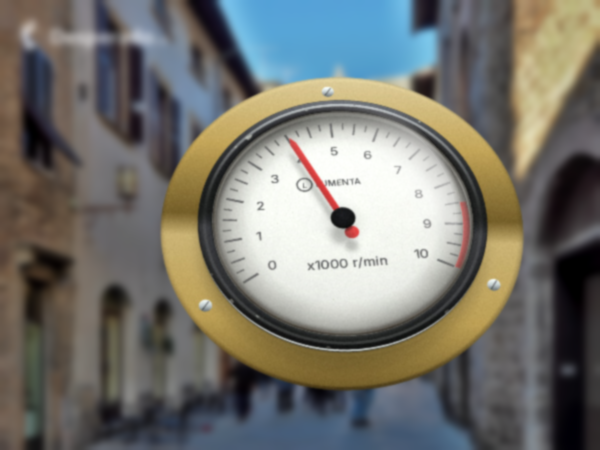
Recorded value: 4000; rpm
